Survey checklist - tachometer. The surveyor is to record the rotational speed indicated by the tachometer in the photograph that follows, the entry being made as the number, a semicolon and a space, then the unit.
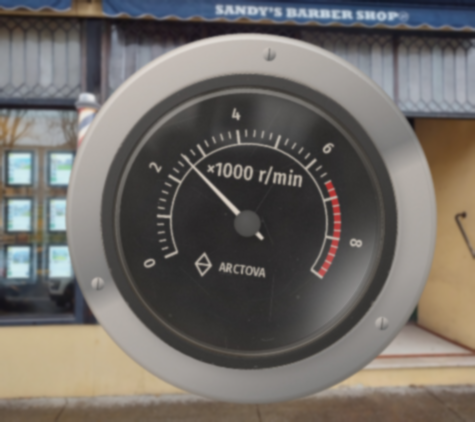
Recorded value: 2600; rpm
